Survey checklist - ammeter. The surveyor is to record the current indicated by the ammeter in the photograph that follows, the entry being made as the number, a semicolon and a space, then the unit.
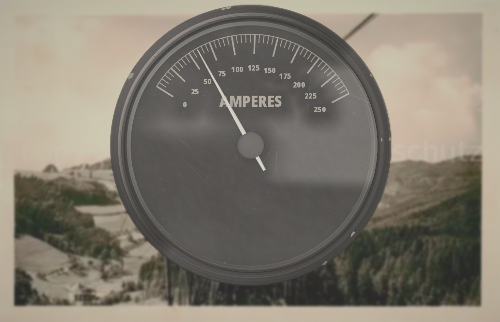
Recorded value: 60; A
